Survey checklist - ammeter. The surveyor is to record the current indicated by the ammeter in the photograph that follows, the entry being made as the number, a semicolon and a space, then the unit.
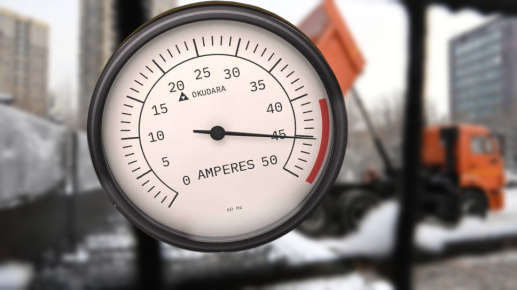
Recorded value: 45; A
